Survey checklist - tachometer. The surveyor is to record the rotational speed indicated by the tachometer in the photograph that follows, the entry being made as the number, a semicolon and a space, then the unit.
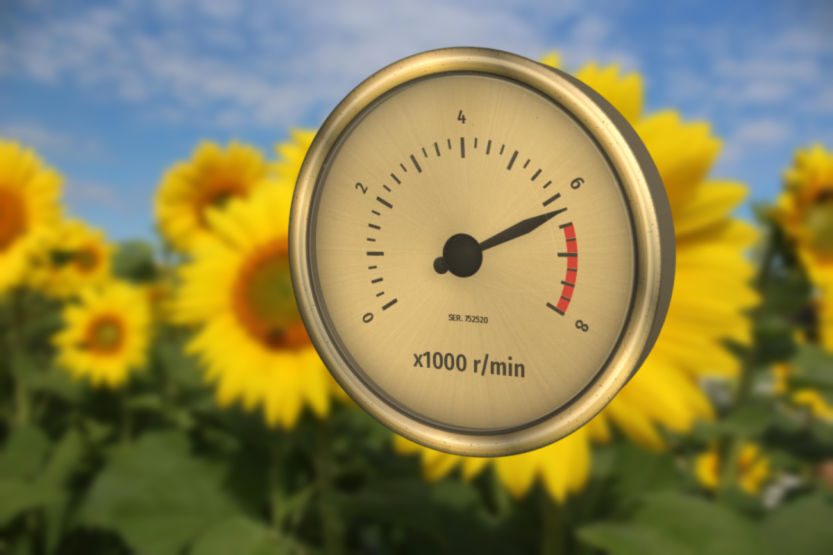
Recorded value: 6250; rpm
